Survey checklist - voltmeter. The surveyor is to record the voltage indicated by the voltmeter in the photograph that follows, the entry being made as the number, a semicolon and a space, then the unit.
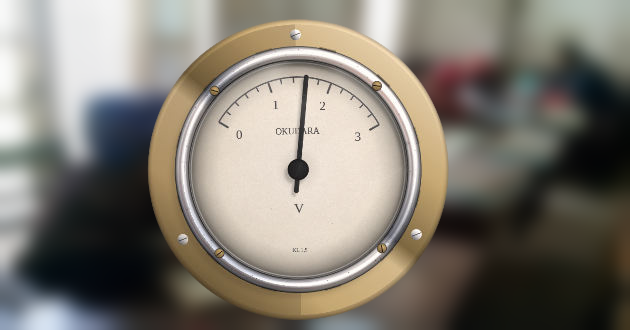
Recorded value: 1.6; V
